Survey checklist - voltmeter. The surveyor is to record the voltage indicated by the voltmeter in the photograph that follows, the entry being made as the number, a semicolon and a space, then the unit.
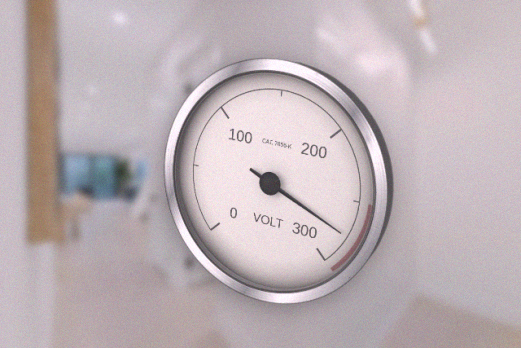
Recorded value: 275; V
